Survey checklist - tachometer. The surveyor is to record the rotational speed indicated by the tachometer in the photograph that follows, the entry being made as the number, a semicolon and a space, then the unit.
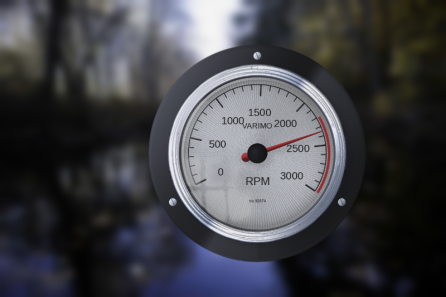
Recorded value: 2350; rpm
